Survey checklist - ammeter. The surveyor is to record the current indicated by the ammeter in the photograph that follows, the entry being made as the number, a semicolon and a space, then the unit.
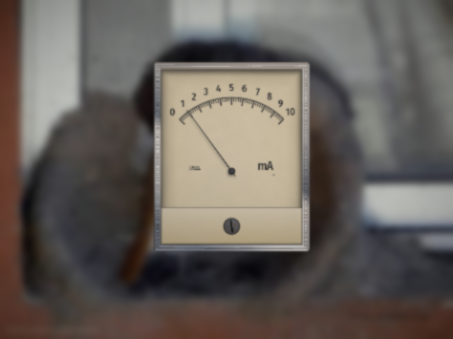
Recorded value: 1; mA
